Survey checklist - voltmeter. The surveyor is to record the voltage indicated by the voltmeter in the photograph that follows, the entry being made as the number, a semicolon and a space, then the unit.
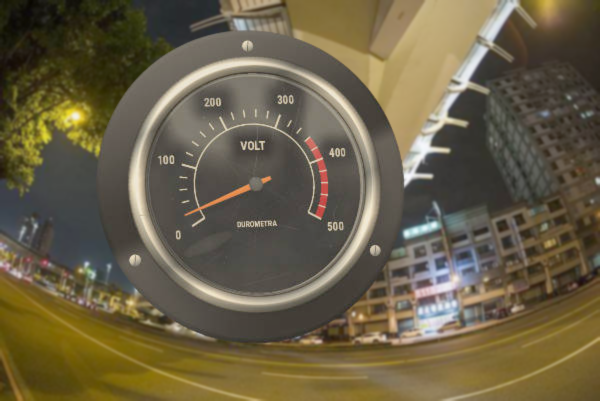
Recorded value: 20; V
